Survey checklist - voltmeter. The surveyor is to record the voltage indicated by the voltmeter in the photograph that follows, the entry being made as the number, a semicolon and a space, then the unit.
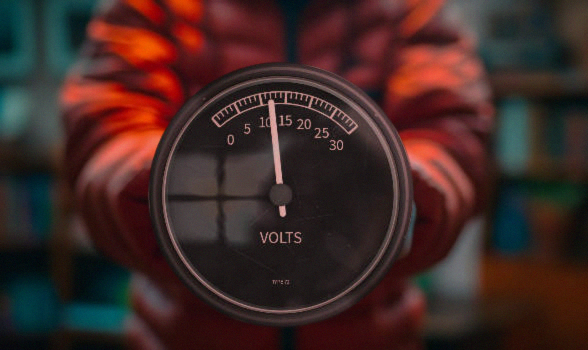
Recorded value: 12; V
